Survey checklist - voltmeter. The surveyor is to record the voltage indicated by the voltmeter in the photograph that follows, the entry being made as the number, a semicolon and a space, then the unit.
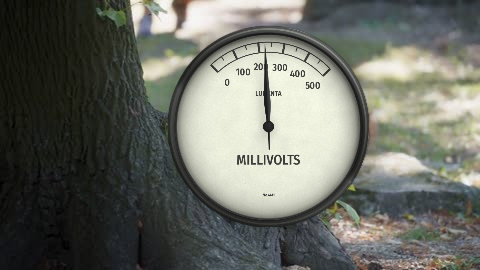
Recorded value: 225; mV
